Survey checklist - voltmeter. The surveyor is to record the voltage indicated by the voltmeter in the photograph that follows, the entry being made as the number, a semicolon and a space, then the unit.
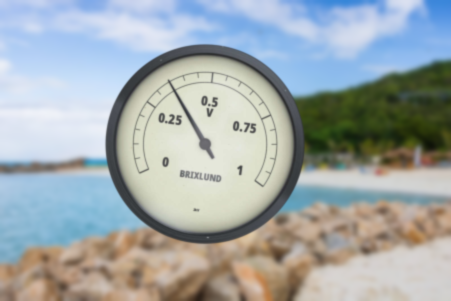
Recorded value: 0.35; V
